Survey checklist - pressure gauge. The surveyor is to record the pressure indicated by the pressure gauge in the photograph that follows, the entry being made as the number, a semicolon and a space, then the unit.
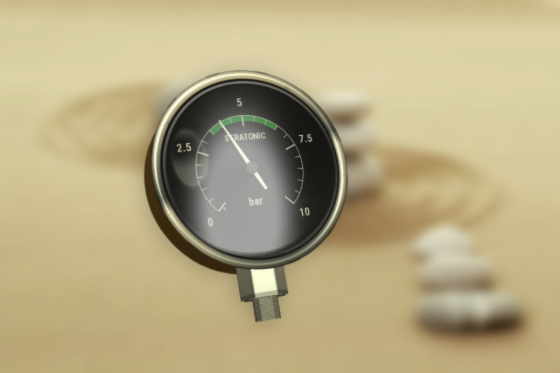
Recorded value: 4; bar
